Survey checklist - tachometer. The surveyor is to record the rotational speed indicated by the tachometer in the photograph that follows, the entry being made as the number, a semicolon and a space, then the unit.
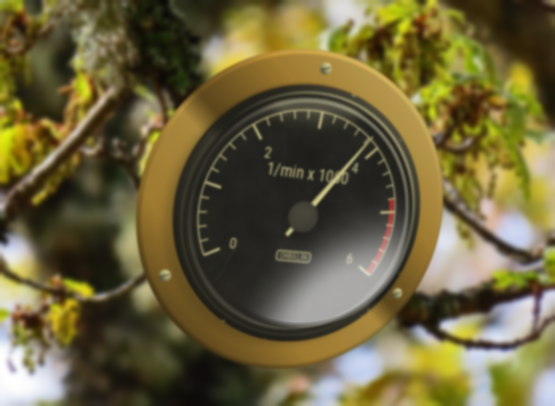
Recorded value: 3800; rpm
